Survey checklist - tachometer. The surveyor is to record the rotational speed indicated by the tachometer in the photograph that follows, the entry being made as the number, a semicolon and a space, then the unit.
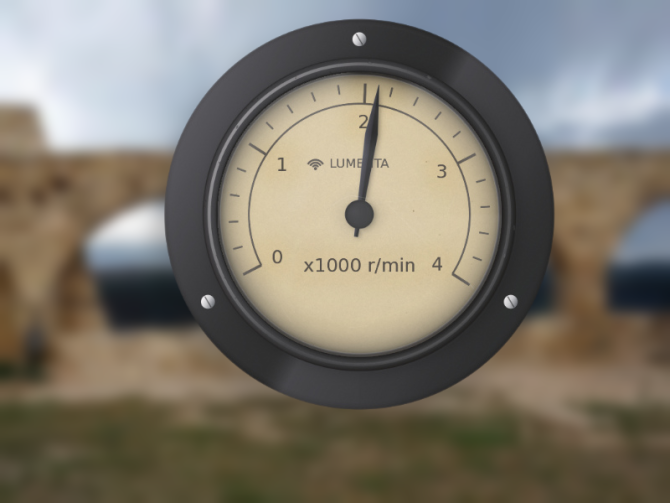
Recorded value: 2100; rpm
